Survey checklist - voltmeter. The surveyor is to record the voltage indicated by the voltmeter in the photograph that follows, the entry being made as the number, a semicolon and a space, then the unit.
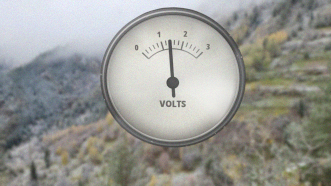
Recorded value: 1.4; V
